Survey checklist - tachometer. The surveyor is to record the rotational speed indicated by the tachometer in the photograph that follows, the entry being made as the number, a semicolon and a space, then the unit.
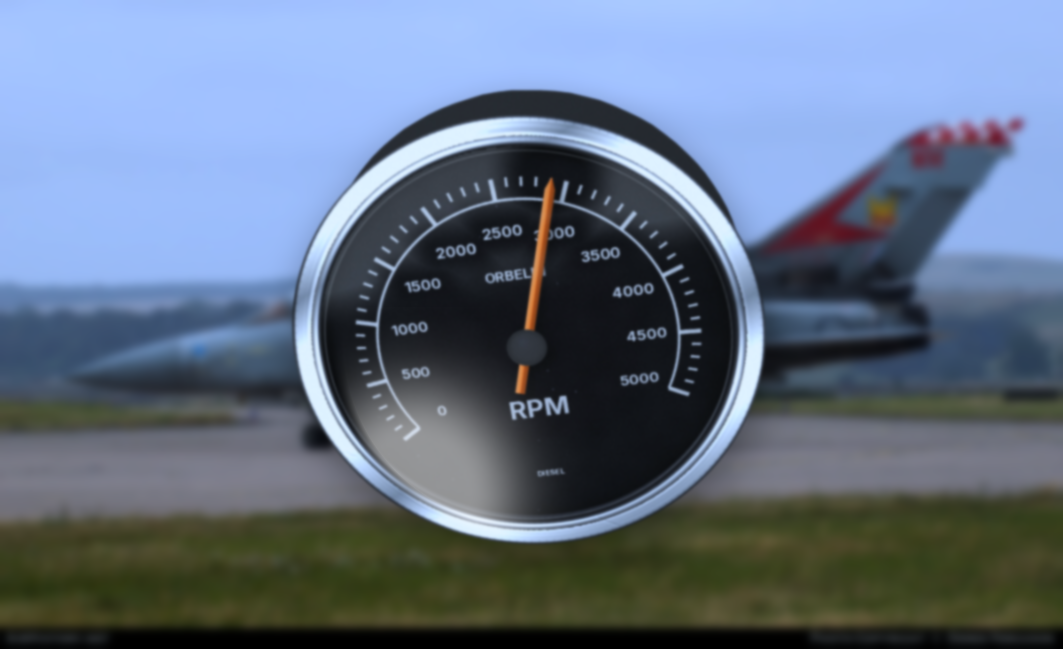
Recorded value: 2900; rpm
